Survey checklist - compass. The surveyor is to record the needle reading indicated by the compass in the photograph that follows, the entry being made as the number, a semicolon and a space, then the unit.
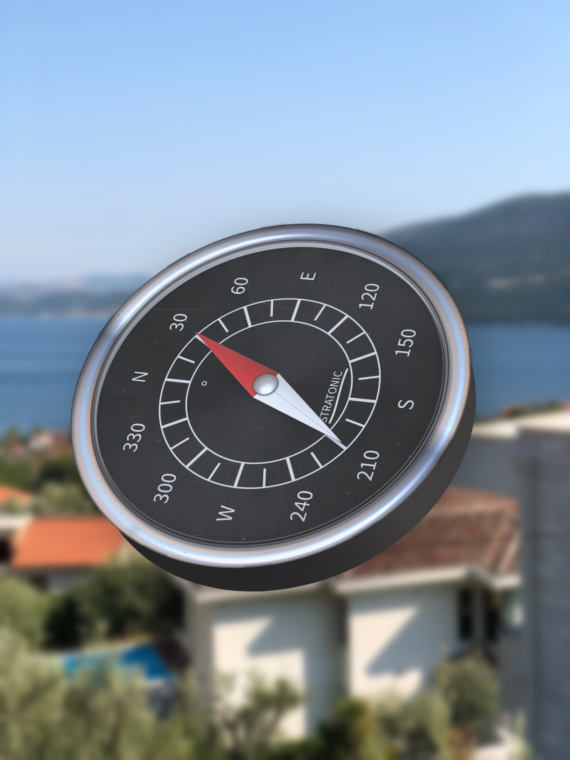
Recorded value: 30; °
